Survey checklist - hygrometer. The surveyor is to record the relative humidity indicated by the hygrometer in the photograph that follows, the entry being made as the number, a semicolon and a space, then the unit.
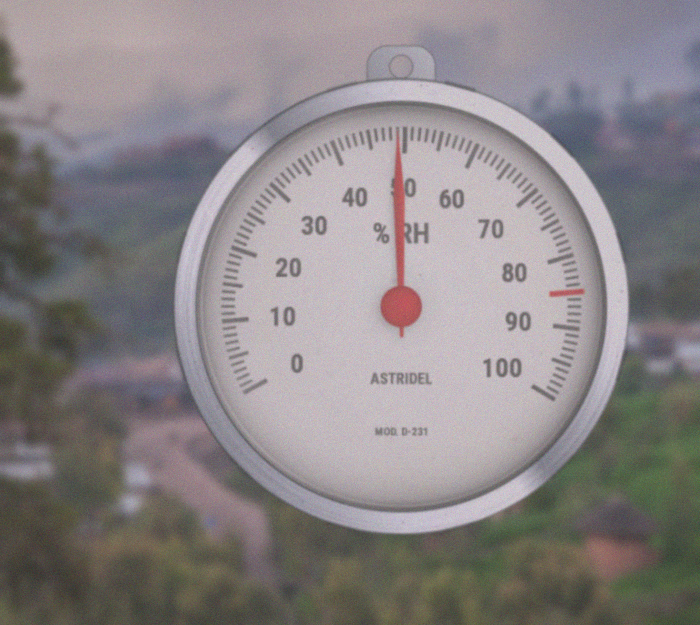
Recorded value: 49; %
